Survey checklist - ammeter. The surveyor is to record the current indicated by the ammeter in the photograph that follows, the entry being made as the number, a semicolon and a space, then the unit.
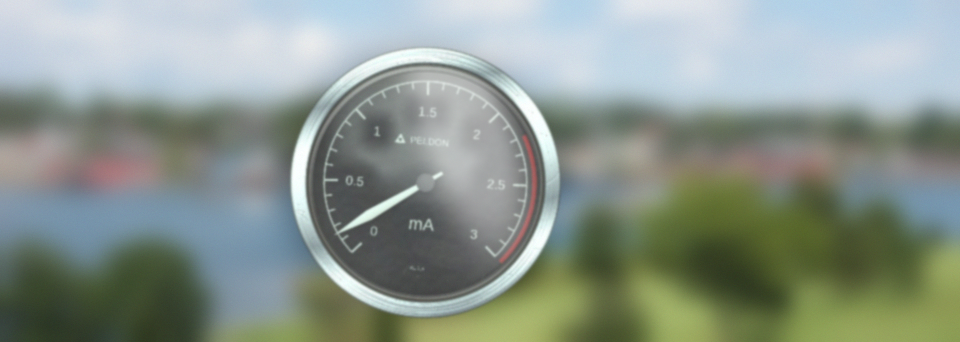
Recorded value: 0.15; mA
